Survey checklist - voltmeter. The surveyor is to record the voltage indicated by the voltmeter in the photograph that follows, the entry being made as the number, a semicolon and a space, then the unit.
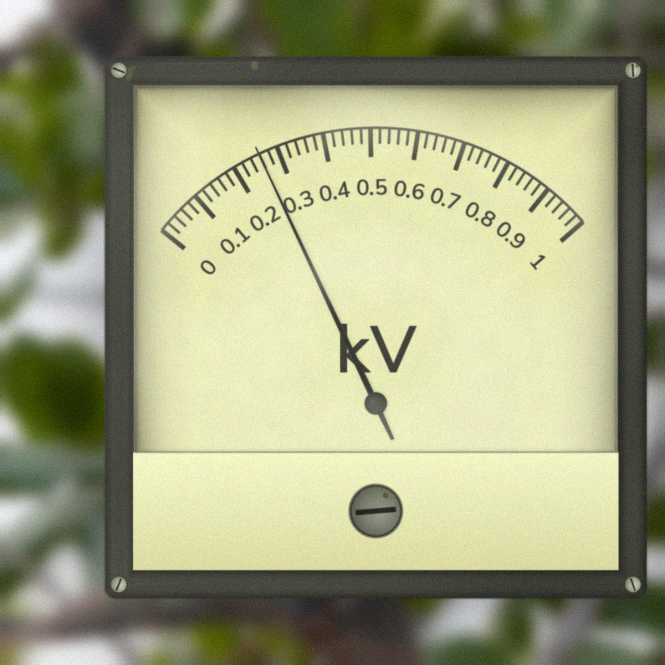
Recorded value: 0.26; kV
